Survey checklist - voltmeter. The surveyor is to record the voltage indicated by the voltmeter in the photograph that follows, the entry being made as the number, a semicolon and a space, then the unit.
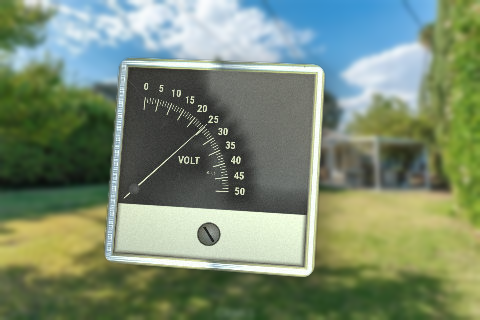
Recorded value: 25; V
